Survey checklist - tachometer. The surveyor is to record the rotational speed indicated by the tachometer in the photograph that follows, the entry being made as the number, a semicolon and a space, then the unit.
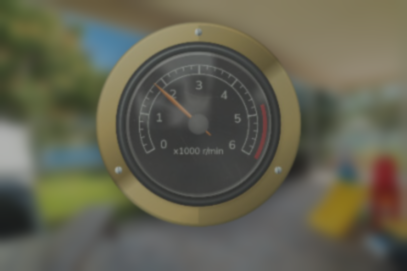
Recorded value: 1800; rpm
